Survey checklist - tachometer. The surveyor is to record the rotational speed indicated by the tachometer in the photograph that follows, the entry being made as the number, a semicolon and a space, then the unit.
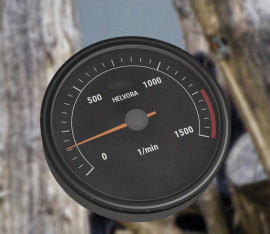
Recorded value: 150; rpm
